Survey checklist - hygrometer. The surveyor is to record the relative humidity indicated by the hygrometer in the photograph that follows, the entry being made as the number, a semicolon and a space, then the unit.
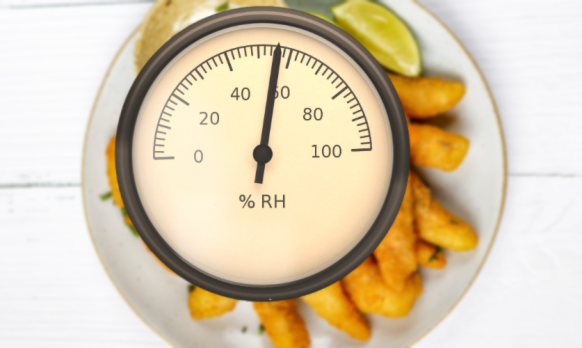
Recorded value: 56; %
